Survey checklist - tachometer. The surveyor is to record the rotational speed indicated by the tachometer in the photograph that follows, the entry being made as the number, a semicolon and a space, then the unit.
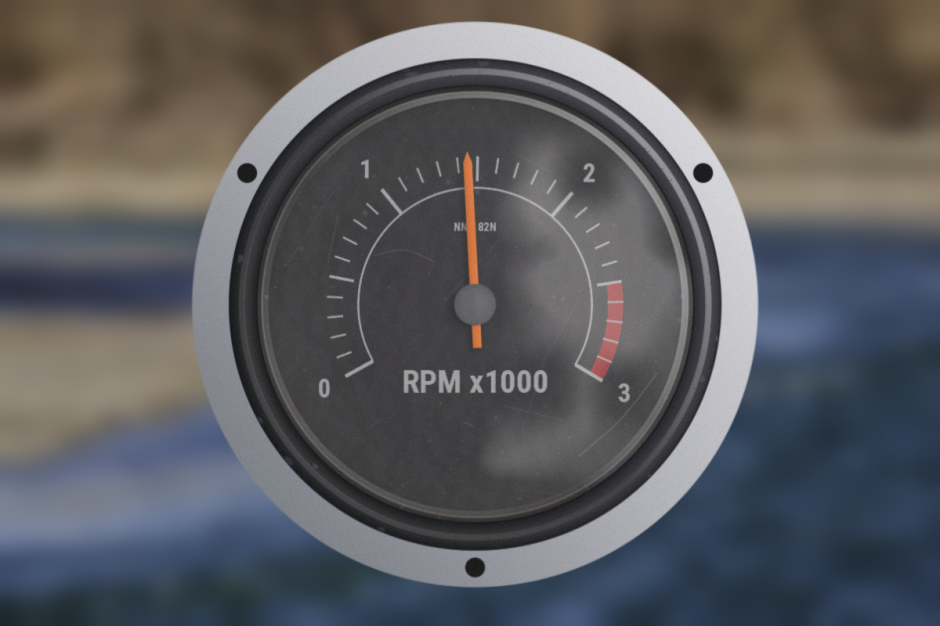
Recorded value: 1450; rpm
